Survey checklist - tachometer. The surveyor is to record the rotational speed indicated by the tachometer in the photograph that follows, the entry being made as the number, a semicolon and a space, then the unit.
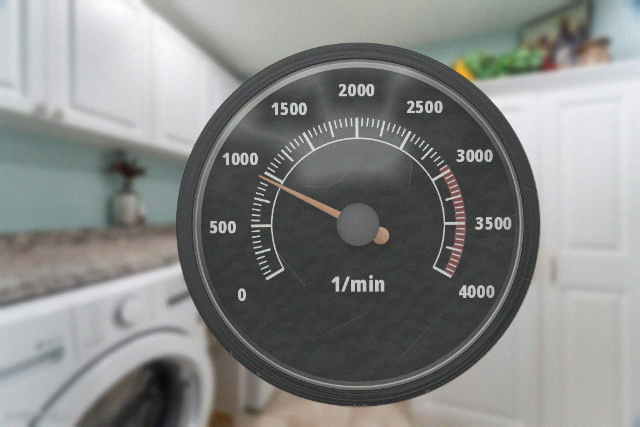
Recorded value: 950; rpm
